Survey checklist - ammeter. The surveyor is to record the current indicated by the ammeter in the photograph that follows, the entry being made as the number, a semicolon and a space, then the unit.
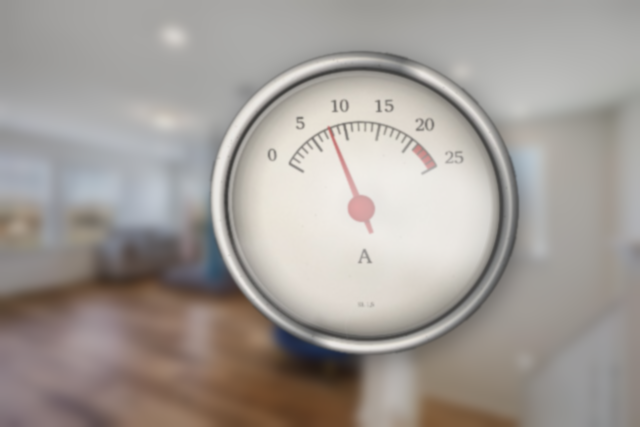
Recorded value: 8; A
